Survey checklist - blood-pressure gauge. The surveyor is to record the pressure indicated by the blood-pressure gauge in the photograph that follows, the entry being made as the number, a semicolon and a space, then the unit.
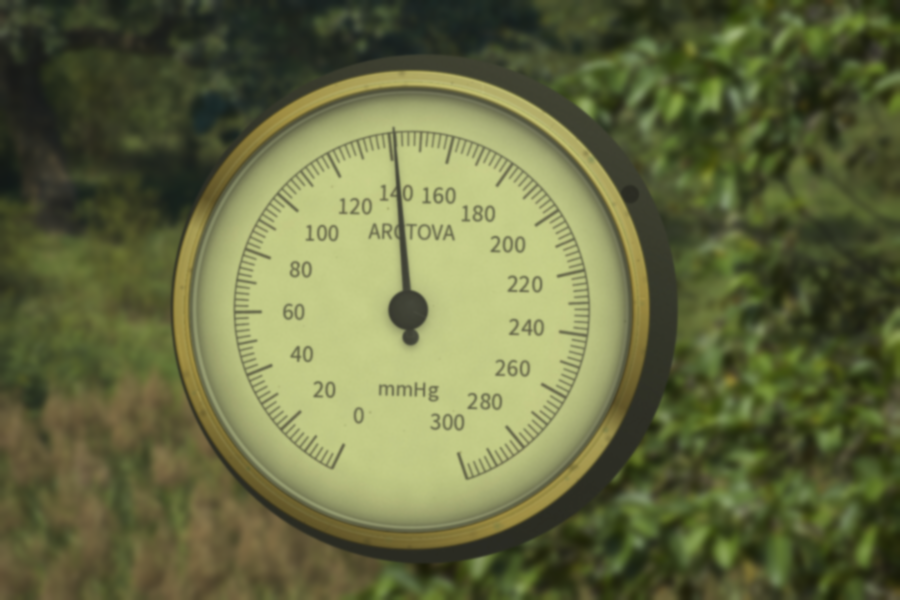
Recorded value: 142; mmHg
